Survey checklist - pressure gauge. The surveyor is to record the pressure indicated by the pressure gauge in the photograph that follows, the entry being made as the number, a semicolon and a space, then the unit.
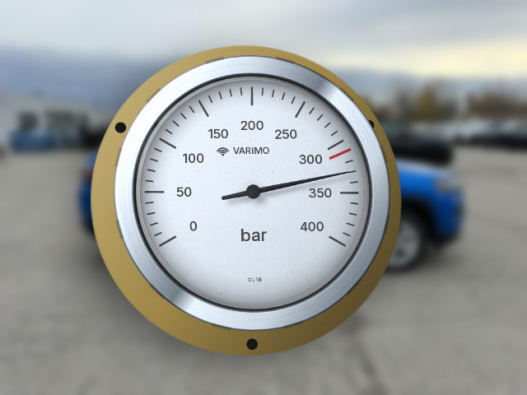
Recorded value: 330; bar
